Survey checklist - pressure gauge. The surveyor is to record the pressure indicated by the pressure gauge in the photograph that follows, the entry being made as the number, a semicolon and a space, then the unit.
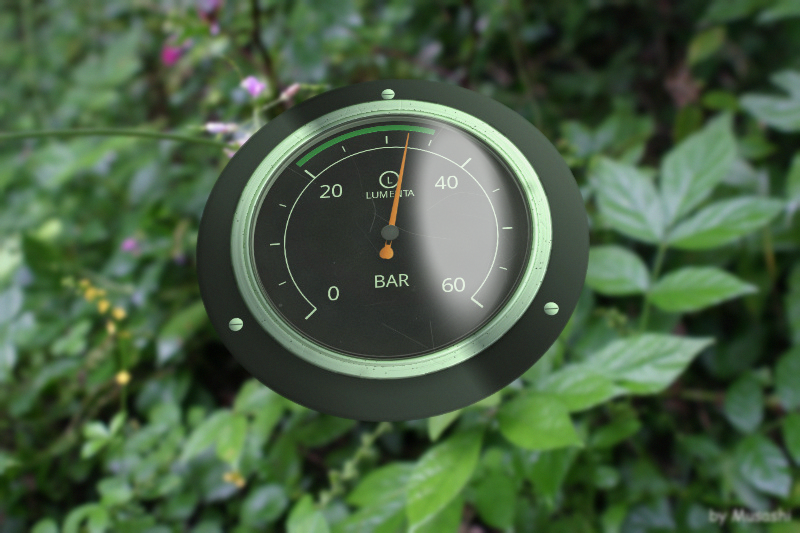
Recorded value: 32.5; bar
